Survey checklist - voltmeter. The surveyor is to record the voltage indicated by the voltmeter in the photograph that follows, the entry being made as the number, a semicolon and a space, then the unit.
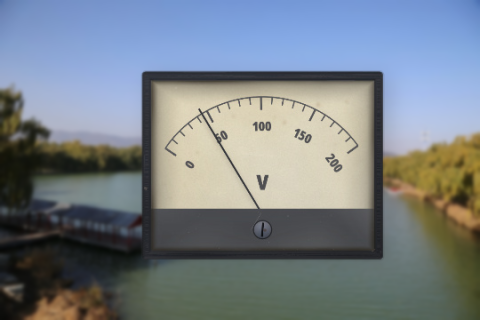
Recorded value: 45; V
